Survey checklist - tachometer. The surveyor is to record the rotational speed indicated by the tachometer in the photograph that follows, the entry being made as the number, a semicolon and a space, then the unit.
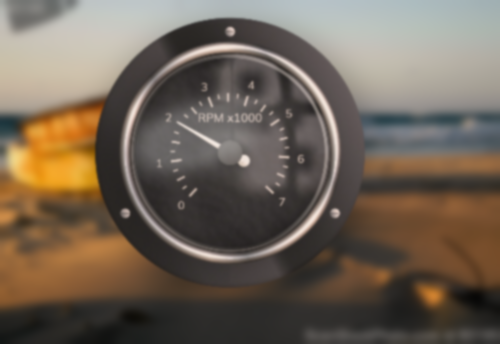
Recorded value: 2000; rpm
